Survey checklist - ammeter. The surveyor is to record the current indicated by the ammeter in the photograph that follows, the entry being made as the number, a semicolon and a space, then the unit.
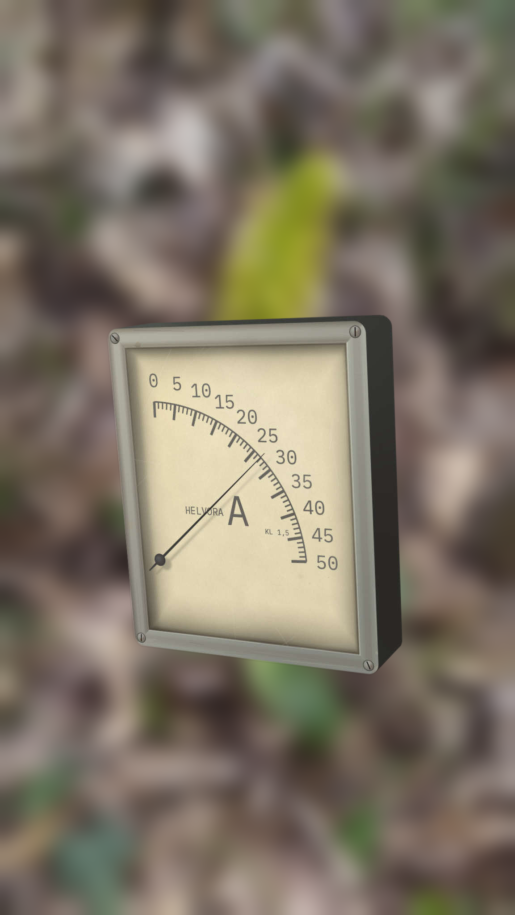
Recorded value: 27; A
